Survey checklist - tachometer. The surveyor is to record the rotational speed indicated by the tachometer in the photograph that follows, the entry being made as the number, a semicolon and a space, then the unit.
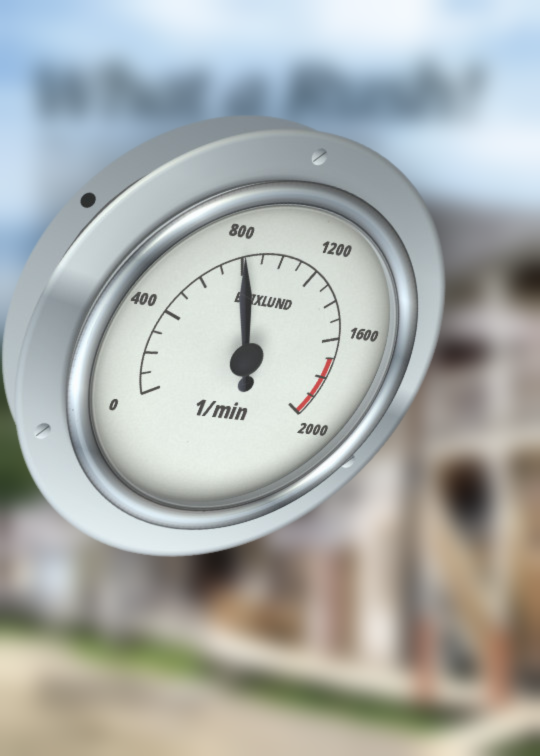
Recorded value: 800; rpm
